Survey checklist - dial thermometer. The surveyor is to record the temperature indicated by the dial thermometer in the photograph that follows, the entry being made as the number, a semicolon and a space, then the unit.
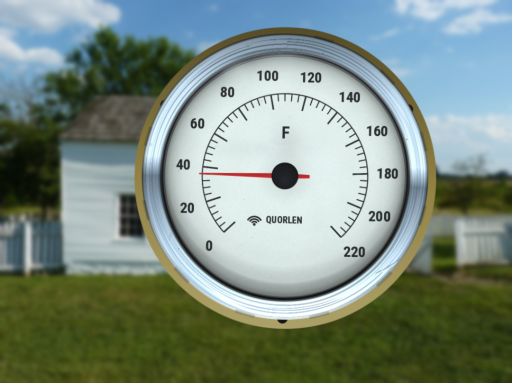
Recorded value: 36; °F
